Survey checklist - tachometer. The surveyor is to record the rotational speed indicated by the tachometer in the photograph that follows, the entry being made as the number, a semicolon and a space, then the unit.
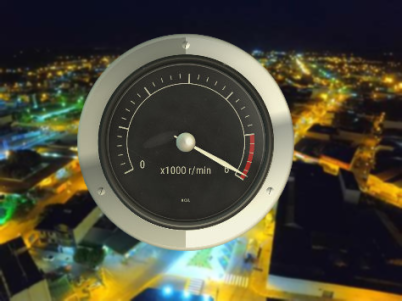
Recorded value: 5900; rpm
